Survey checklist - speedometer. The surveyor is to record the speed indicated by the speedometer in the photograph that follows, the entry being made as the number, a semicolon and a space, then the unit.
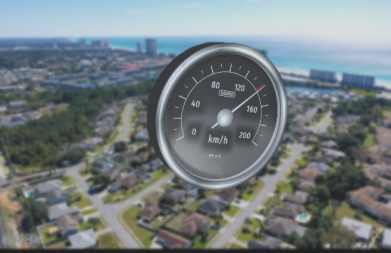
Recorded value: 140; km/h
